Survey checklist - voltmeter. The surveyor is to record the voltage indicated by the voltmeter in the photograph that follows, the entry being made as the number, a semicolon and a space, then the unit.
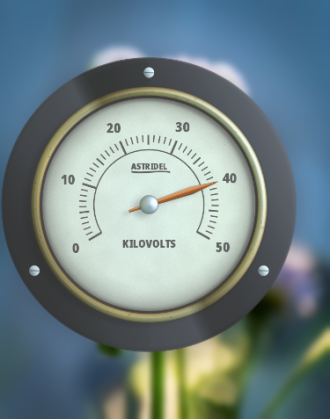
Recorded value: 40; kV
